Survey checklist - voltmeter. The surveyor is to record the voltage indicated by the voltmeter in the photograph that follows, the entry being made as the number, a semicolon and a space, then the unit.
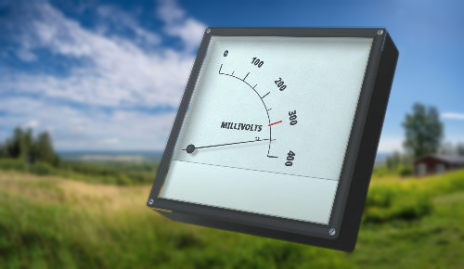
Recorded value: 350; mV
